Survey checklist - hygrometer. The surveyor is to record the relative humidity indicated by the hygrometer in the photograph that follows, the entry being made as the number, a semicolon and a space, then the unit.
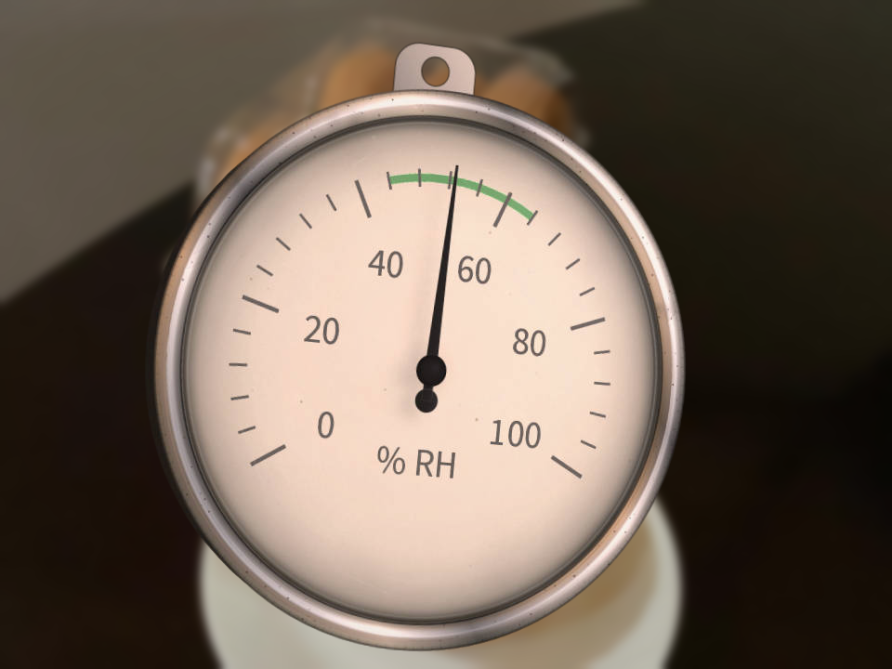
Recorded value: 52; %
